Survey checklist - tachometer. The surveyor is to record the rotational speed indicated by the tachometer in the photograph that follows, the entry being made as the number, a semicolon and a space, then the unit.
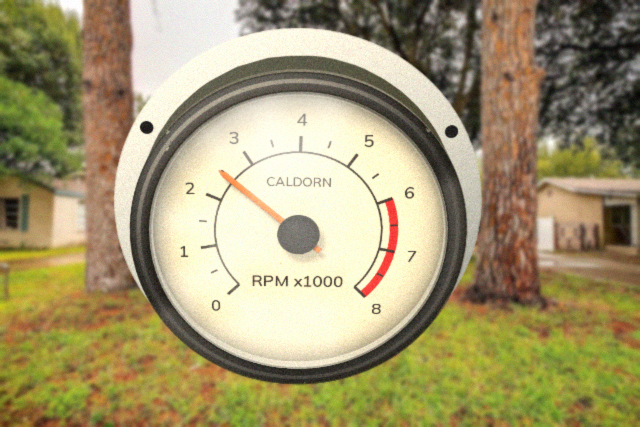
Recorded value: 2500; rpm
